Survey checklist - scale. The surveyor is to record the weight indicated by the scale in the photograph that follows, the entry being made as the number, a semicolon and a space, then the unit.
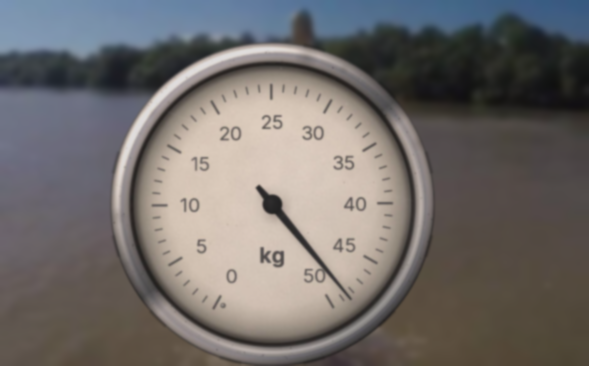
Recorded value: 48.5; kg
